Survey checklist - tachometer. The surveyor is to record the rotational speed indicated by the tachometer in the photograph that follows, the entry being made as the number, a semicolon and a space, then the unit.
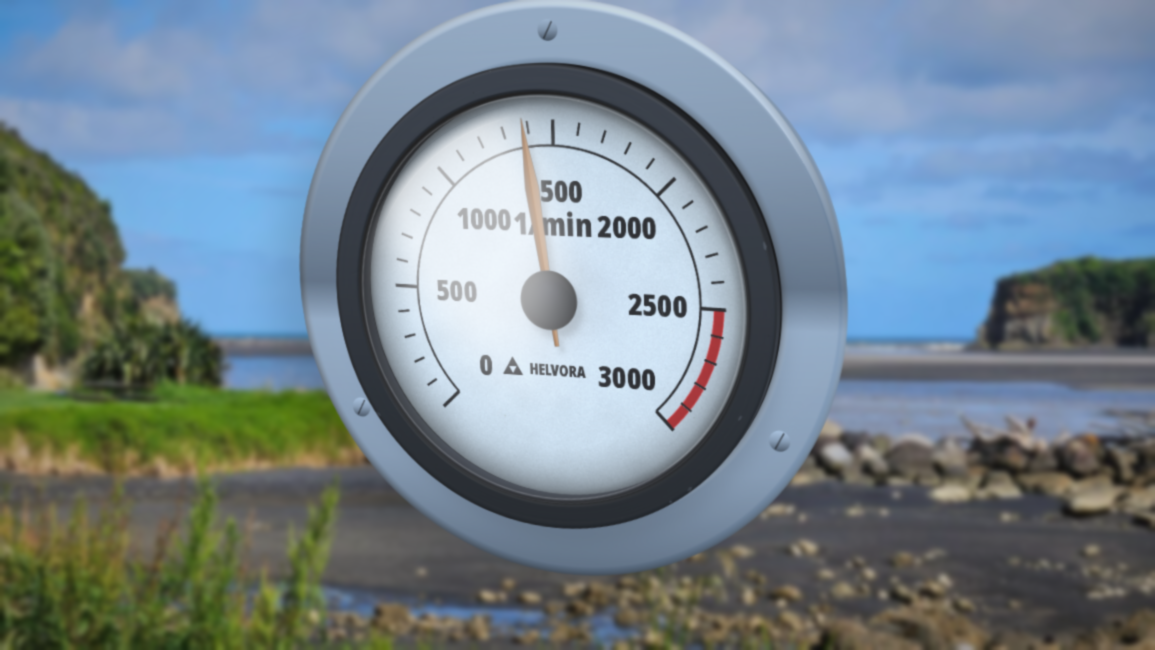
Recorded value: 1400; rpm
